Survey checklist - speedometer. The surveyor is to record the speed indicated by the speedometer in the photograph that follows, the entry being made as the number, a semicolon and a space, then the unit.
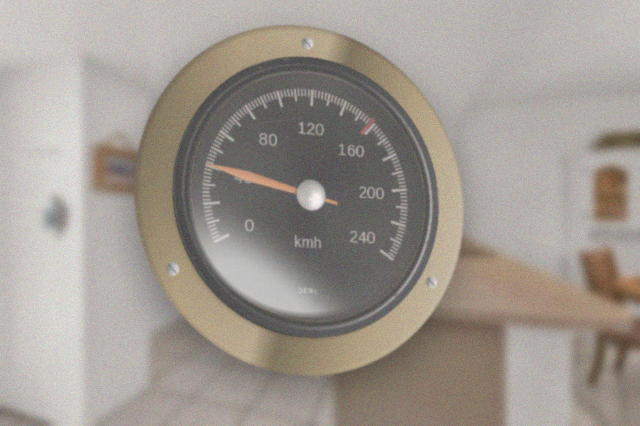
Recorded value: 40; km/h
